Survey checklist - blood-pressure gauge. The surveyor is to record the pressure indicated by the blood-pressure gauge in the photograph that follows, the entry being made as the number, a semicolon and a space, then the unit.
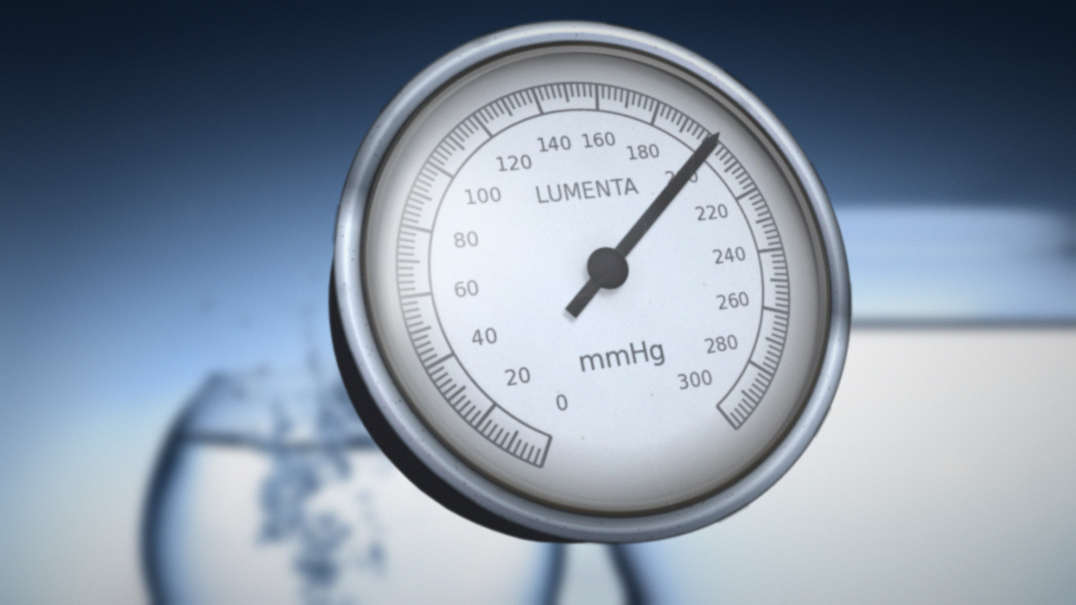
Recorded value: 200; mmHg
